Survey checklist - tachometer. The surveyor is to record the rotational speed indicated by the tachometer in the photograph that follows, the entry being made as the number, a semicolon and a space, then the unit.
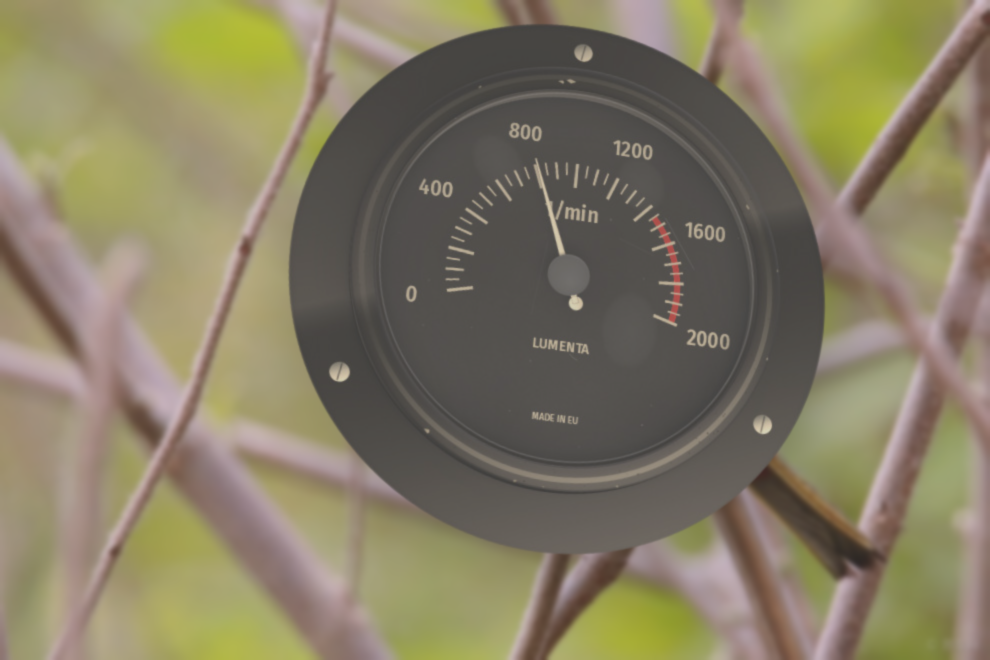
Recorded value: 800; rpm
